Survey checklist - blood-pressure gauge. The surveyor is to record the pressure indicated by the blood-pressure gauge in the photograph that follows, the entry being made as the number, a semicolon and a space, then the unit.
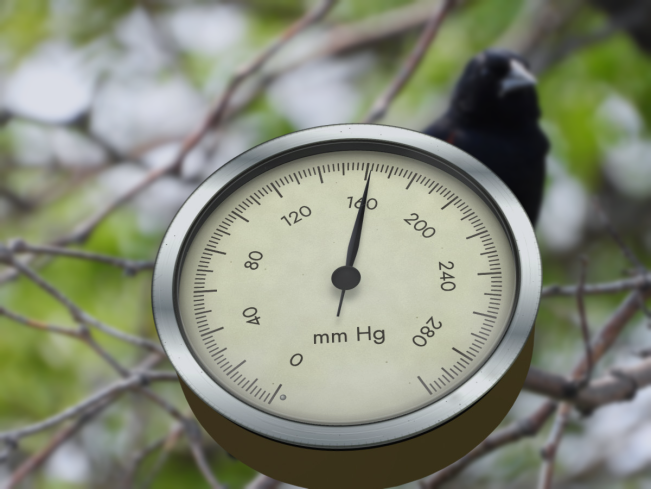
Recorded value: 162; mmHg
